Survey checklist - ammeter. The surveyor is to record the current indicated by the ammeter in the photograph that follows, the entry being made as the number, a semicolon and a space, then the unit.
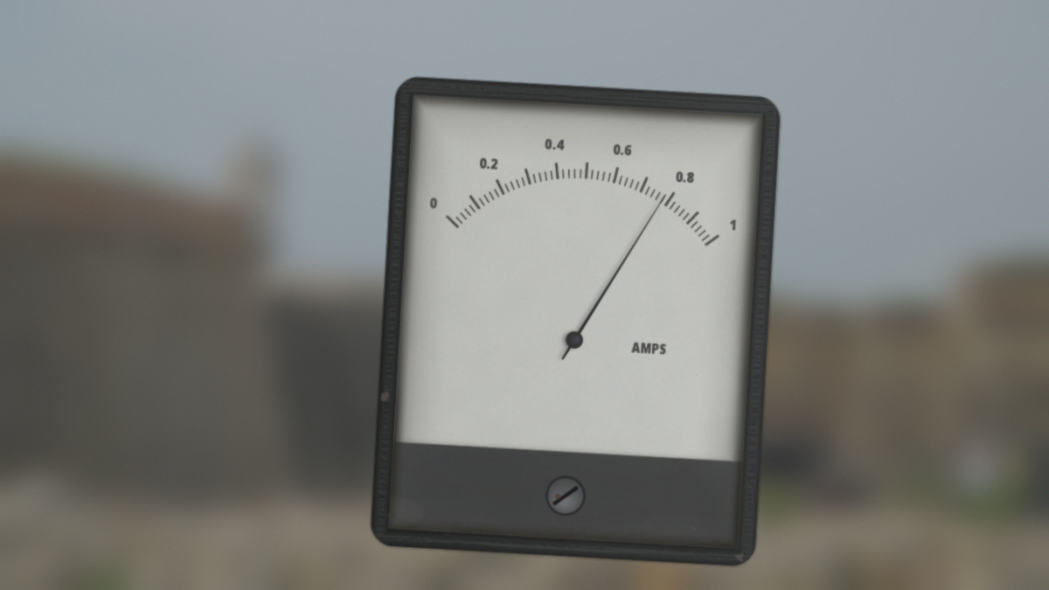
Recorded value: 0.78; A
